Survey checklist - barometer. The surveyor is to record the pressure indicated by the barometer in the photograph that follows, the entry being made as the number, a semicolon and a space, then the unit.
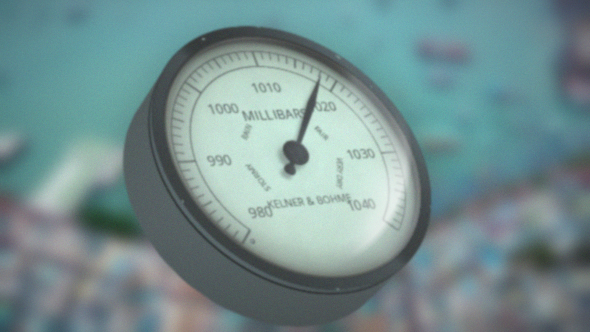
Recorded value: 1018; mbar
